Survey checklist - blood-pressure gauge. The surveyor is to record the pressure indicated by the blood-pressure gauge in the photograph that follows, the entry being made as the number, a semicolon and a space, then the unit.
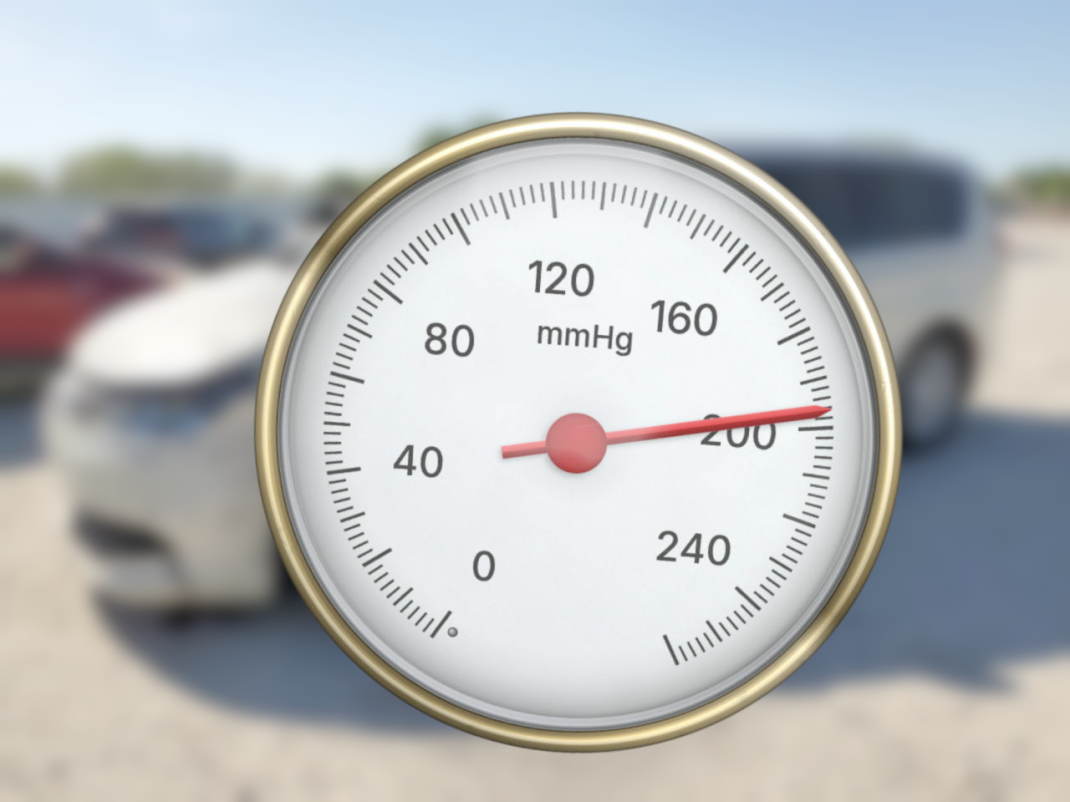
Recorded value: 196; mmHg
